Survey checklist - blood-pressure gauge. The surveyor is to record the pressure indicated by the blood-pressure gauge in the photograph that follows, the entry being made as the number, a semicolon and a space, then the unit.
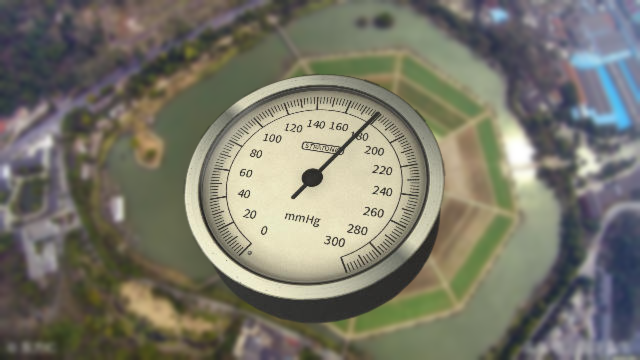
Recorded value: 180; mmHg
